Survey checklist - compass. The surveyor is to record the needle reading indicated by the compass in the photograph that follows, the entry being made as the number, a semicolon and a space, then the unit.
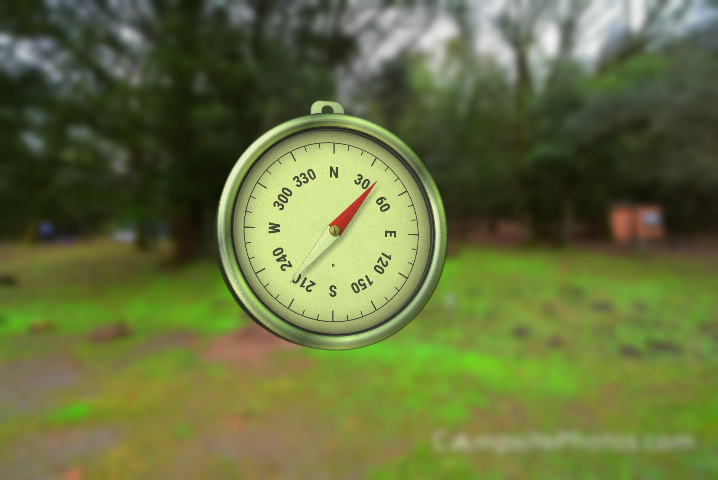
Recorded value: 40; °
